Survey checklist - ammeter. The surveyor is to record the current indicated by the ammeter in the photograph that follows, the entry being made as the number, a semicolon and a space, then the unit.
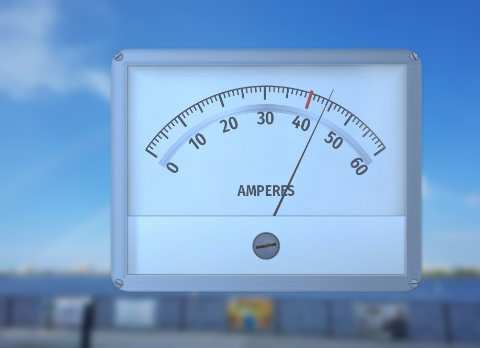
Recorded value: 44; A
